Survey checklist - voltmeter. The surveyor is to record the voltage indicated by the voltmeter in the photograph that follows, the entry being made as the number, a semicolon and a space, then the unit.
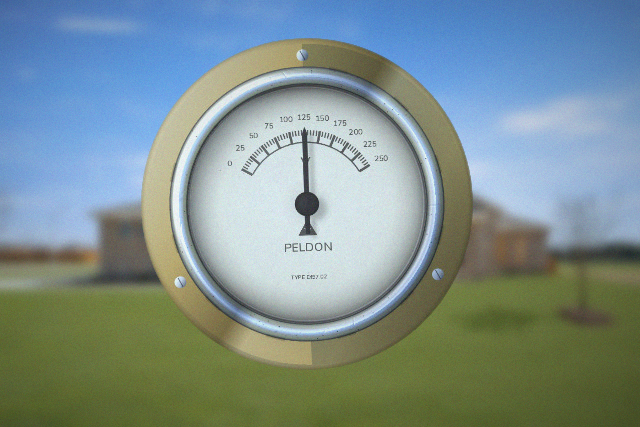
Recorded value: 125; V
